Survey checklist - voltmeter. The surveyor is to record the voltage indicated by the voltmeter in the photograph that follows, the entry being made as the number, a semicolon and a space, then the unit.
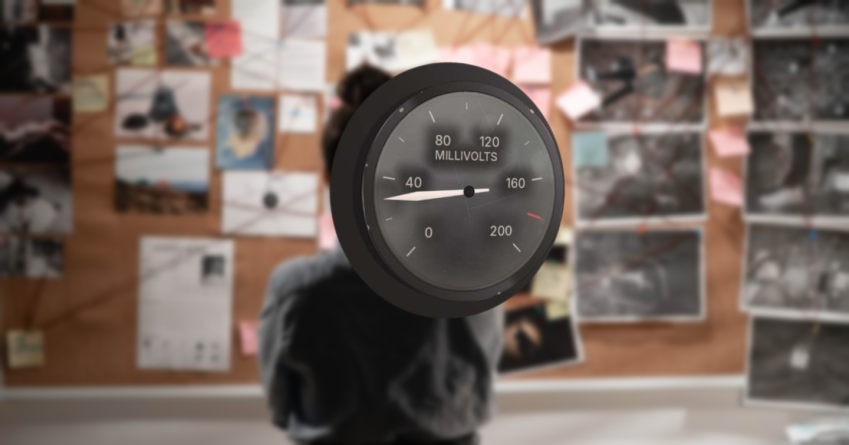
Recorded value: 30; mV
